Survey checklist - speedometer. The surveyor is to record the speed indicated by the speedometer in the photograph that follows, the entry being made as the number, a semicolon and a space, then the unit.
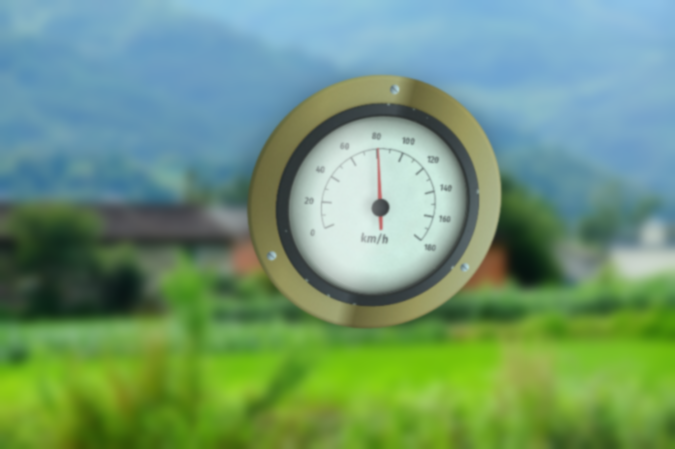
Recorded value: 80; km/h
